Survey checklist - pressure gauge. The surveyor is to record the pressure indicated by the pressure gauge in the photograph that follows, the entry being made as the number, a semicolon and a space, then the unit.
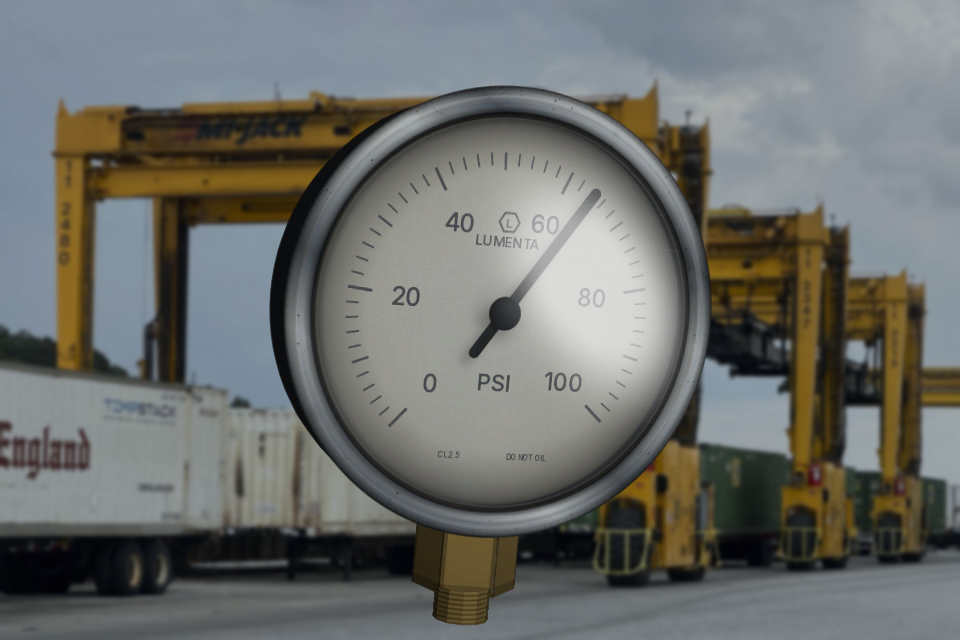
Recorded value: 64; psi
